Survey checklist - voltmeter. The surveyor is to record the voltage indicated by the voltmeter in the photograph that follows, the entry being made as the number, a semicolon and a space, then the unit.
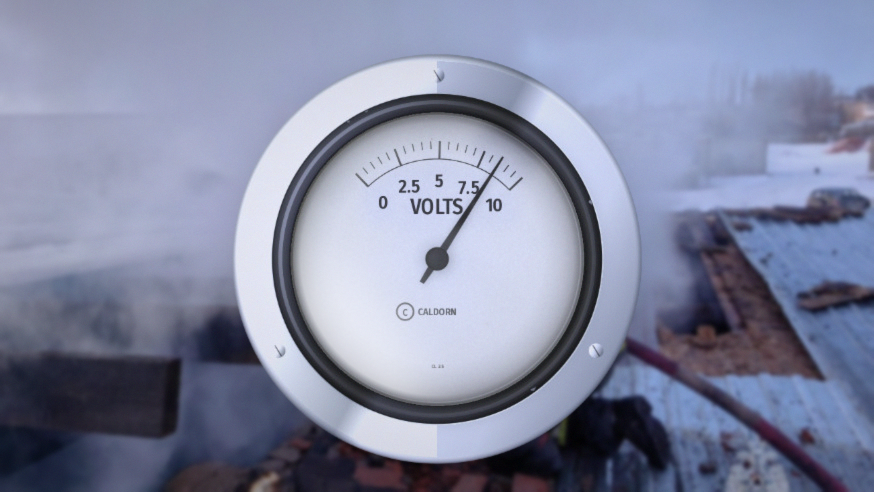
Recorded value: 8.5; V
